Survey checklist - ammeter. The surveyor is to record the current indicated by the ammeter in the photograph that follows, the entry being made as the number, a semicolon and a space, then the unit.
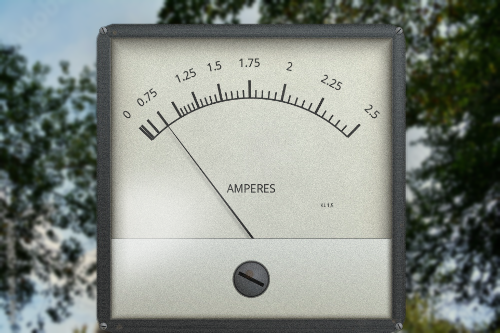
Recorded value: 0.75; A
